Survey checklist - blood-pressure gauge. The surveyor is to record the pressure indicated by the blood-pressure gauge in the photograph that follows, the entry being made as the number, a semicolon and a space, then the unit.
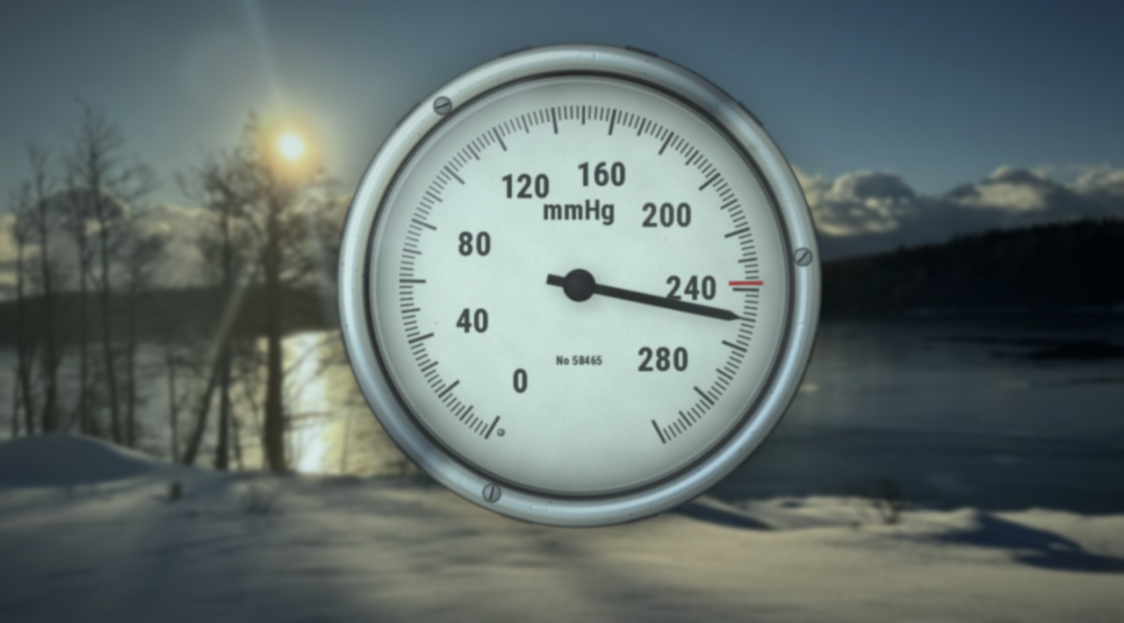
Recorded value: 250; mmHg
